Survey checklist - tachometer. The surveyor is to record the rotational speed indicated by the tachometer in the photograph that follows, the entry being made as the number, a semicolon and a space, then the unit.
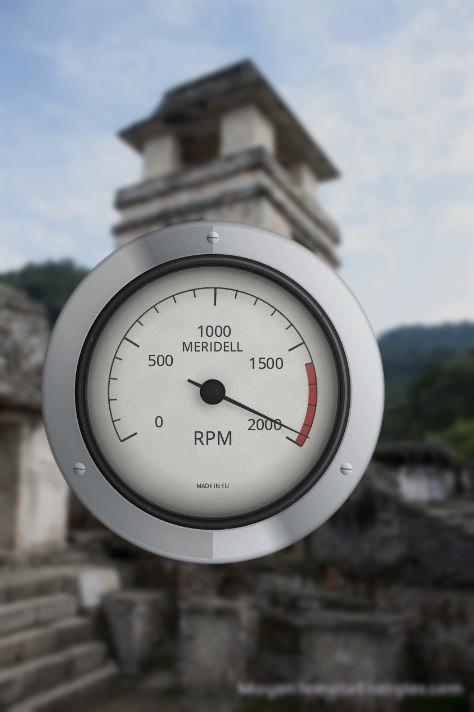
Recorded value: 1950; rpm
